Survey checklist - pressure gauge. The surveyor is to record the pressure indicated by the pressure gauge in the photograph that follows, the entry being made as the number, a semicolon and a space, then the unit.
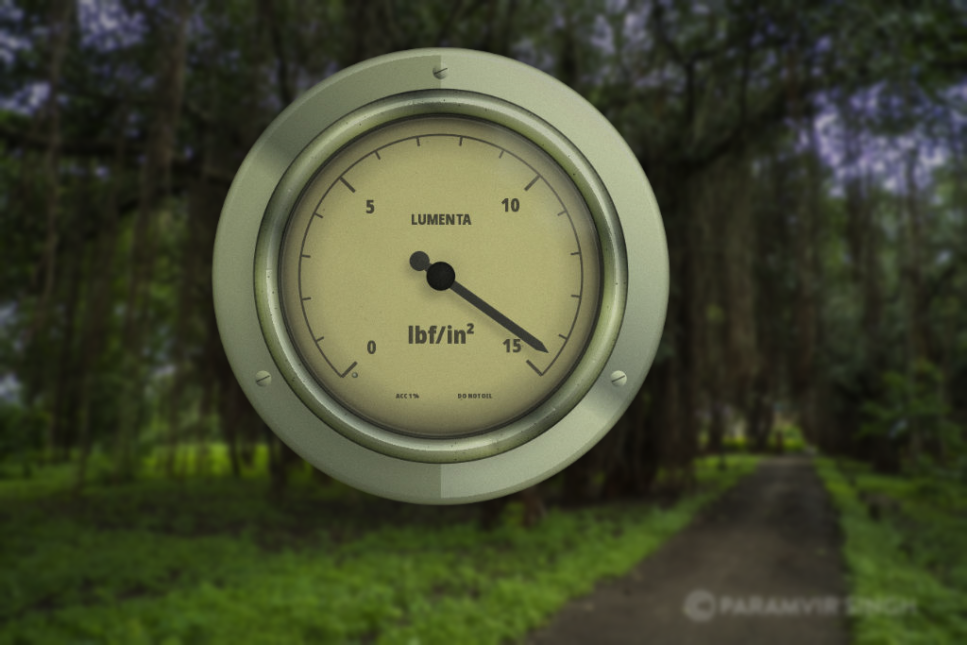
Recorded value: 14.5; psi
